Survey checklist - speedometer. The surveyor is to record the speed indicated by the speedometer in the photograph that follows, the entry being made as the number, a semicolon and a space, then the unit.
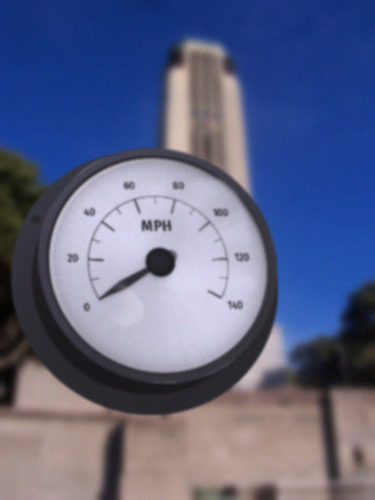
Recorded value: 0; mph
